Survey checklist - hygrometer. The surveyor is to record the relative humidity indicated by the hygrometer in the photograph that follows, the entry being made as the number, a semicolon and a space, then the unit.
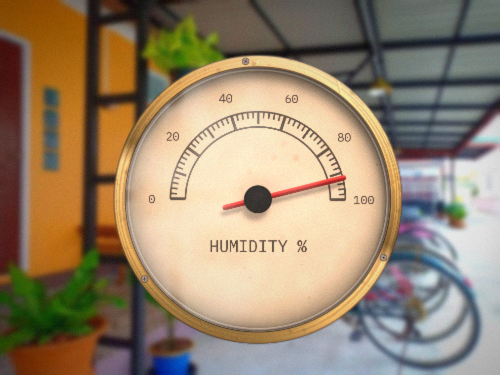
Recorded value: 92; %
